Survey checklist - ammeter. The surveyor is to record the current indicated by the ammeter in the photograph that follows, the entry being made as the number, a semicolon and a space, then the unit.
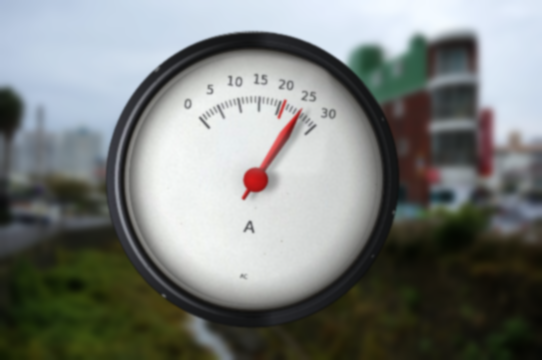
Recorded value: 25; A
